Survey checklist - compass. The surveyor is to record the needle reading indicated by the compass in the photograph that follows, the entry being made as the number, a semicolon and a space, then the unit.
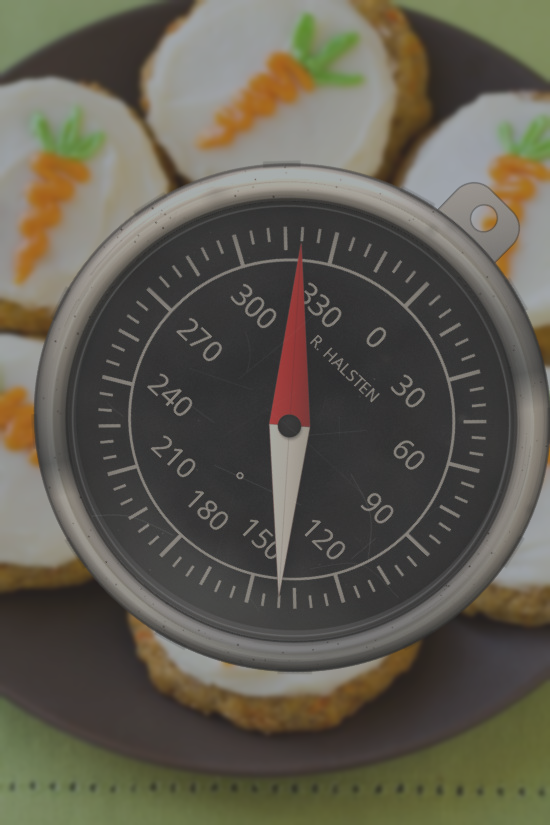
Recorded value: 320; °
